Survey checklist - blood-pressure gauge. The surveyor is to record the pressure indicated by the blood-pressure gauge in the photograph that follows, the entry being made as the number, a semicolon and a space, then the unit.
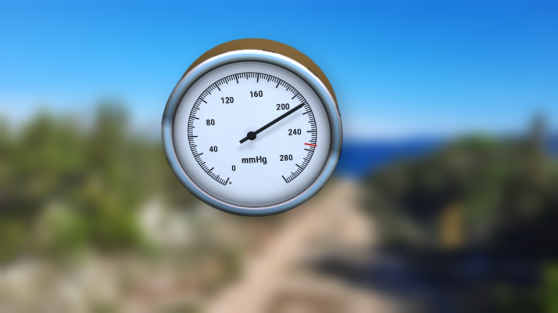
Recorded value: 210; mmHg
